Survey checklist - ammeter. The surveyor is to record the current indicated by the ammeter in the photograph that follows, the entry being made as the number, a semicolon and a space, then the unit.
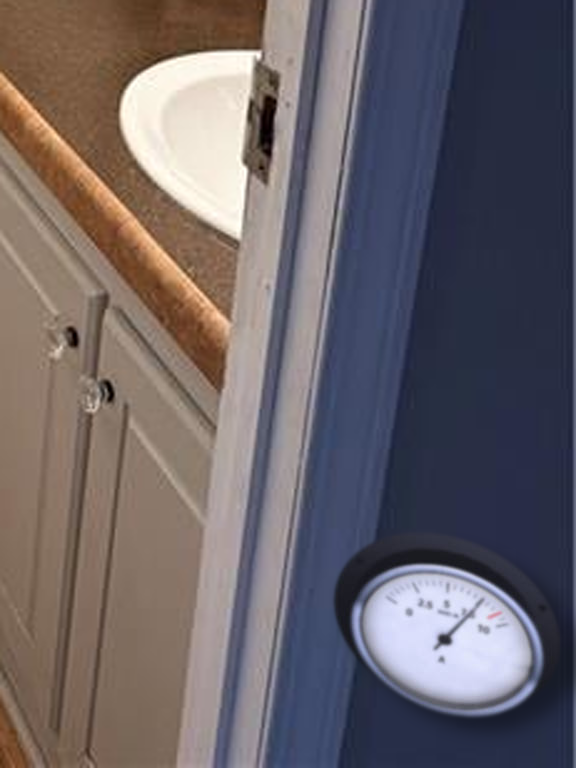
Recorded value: 7.5; A
